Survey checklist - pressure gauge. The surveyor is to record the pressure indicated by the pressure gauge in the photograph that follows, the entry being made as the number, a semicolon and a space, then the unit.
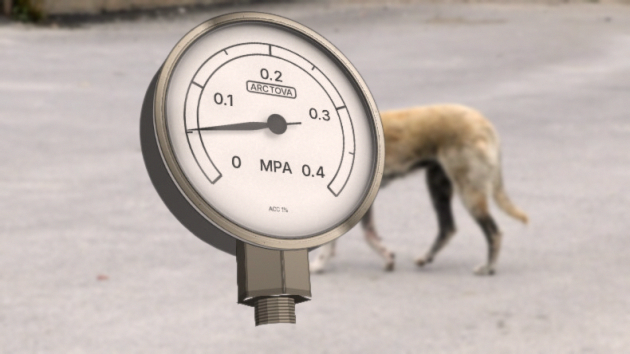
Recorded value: 0.05; MPa
